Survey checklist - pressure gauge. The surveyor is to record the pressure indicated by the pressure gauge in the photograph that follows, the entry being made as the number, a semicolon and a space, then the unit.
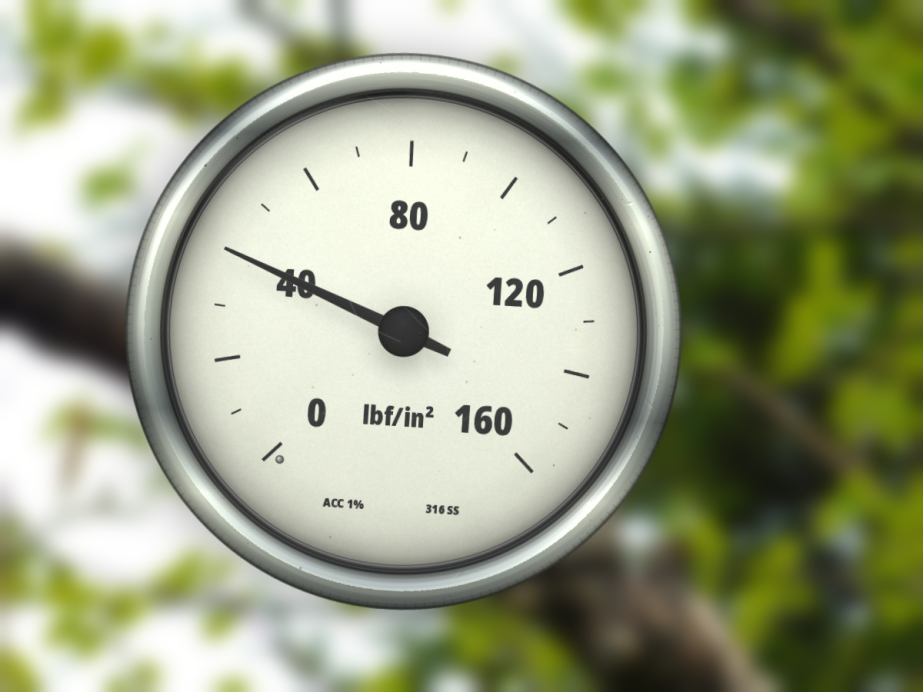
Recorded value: 40; psi
